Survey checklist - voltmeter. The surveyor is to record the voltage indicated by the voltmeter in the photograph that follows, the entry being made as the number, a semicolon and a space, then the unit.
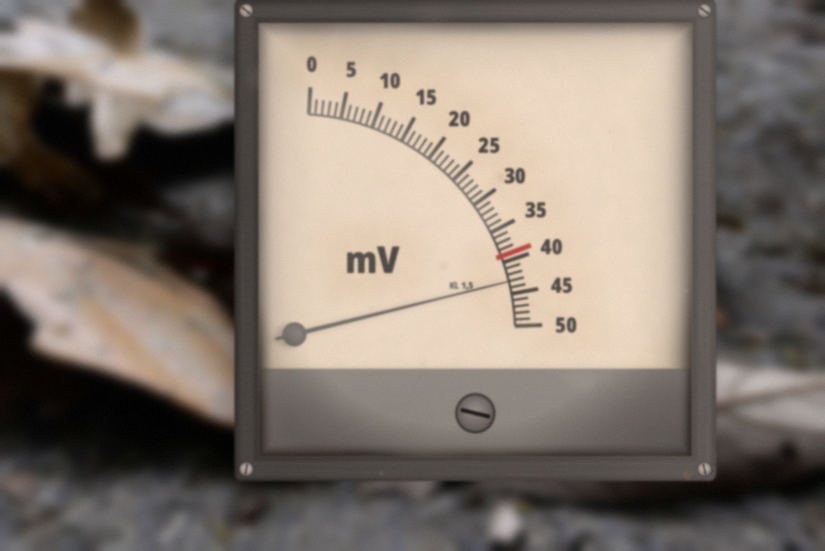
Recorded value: 43; mV
